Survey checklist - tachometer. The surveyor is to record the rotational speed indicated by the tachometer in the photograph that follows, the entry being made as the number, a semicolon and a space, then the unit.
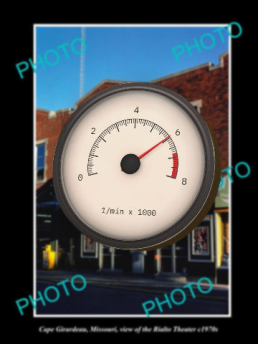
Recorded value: 6000; rpm
